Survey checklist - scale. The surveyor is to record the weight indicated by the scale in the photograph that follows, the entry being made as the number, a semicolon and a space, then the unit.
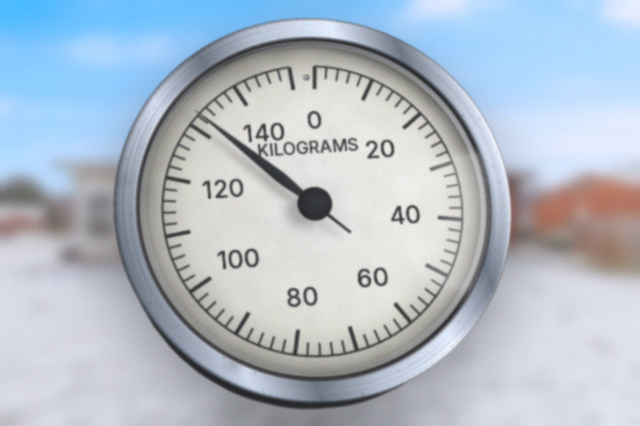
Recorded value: 132; kg
